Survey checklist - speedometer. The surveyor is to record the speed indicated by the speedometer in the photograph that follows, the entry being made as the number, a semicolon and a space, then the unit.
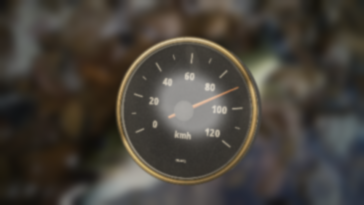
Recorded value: 90; km/h
